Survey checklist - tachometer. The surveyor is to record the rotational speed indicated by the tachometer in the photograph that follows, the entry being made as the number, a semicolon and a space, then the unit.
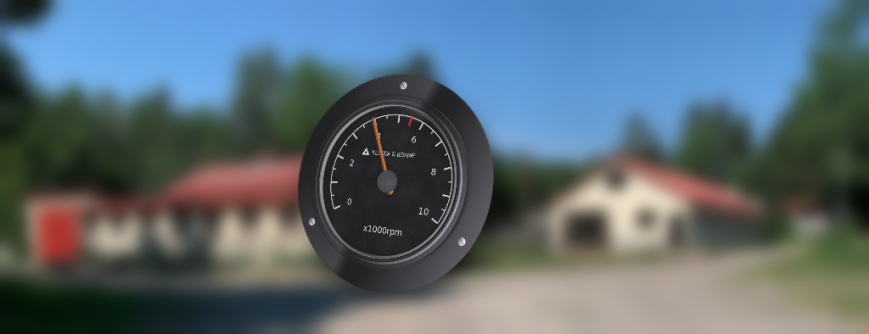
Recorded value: 4000; rpm
